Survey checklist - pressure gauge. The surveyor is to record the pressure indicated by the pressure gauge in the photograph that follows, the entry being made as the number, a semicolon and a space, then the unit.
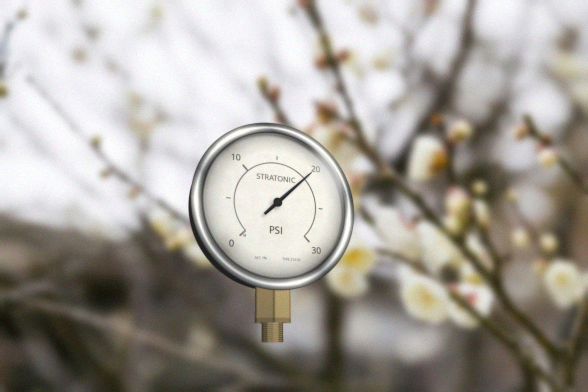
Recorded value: 20; psi
